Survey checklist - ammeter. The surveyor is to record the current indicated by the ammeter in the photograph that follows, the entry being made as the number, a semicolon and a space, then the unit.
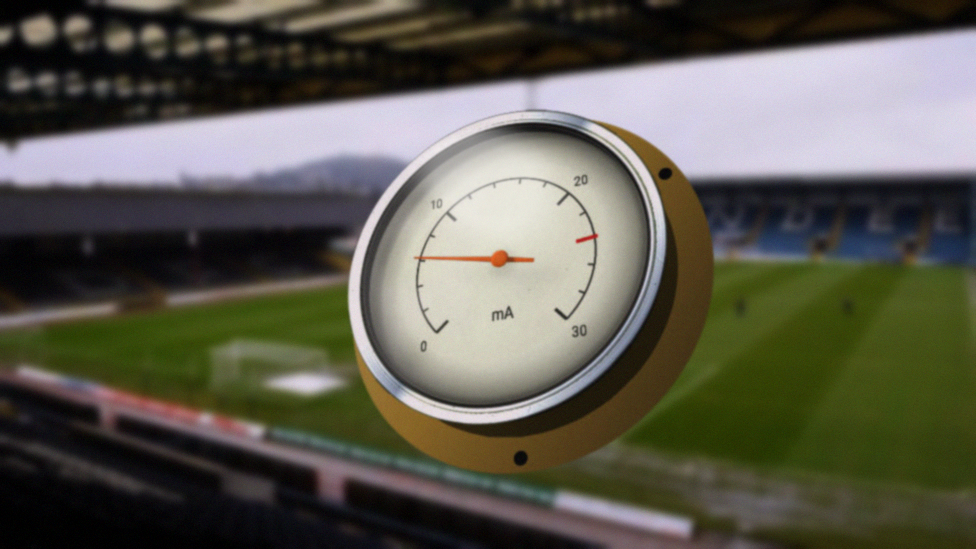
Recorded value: 6; mA
